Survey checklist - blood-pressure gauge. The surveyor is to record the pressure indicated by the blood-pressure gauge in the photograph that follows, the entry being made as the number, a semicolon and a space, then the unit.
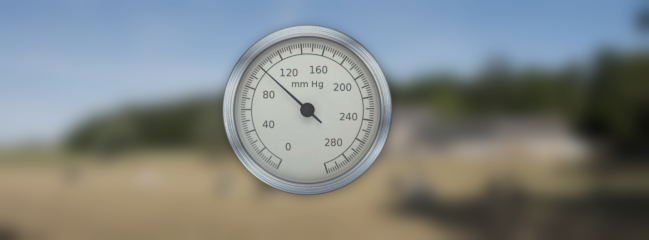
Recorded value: 100; mmHg
